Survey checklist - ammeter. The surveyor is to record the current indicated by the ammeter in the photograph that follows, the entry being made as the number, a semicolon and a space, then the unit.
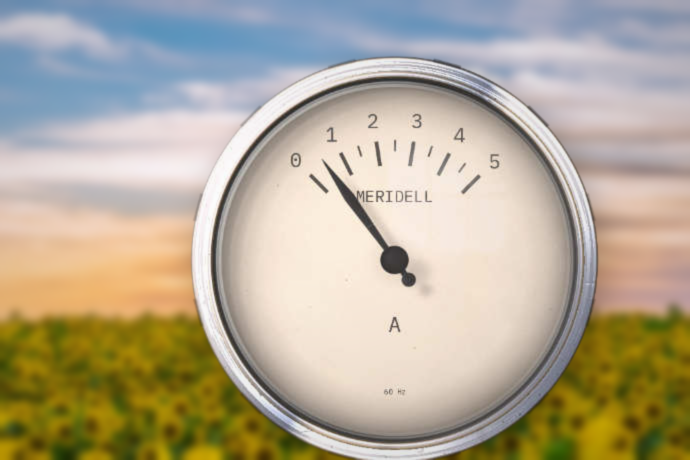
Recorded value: 0.5; A
